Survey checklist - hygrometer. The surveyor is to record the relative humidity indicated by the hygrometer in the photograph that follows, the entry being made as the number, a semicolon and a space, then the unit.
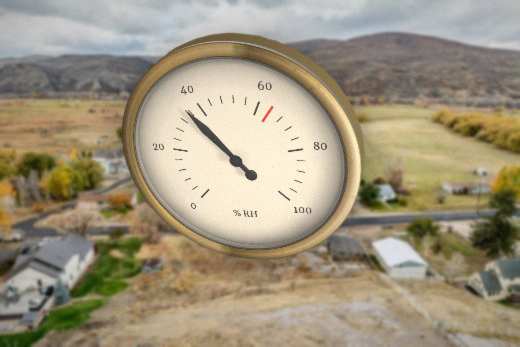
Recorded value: 36; %
